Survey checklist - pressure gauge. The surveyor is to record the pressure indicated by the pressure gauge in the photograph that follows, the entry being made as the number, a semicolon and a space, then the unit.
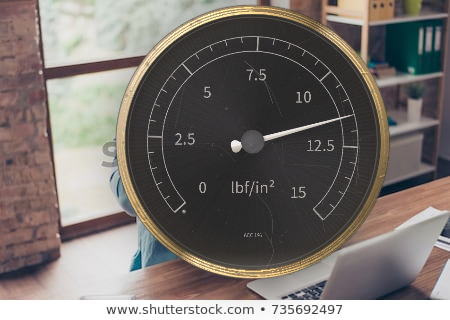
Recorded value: 11.5; psi
